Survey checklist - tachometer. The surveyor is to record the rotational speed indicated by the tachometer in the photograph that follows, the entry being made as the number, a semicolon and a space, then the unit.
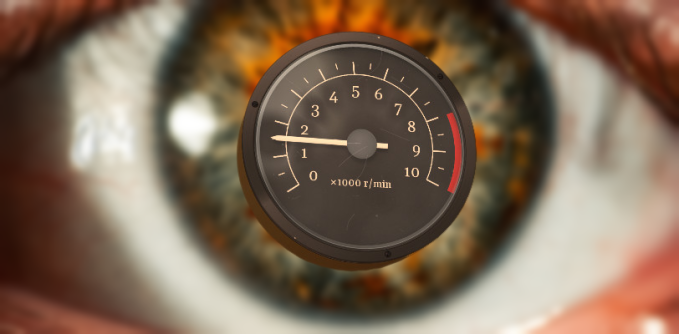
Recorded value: 1500; rpm
